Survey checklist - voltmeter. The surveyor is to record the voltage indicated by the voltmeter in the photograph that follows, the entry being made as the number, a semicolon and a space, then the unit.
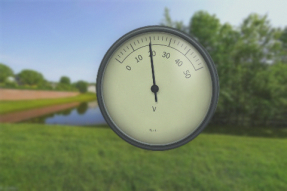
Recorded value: 20; V
